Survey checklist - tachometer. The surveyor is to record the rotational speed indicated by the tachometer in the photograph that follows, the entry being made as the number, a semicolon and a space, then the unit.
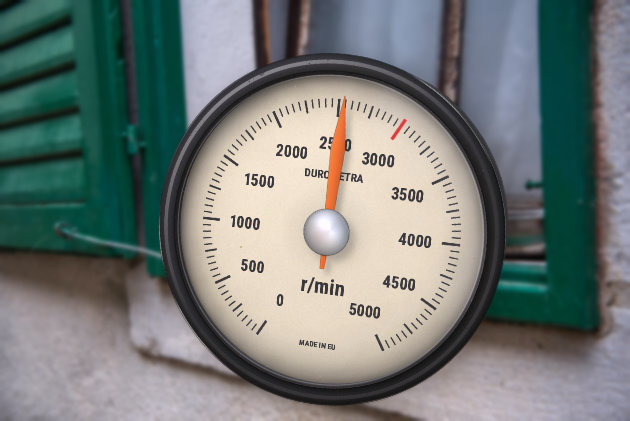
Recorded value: 2550; rpm
